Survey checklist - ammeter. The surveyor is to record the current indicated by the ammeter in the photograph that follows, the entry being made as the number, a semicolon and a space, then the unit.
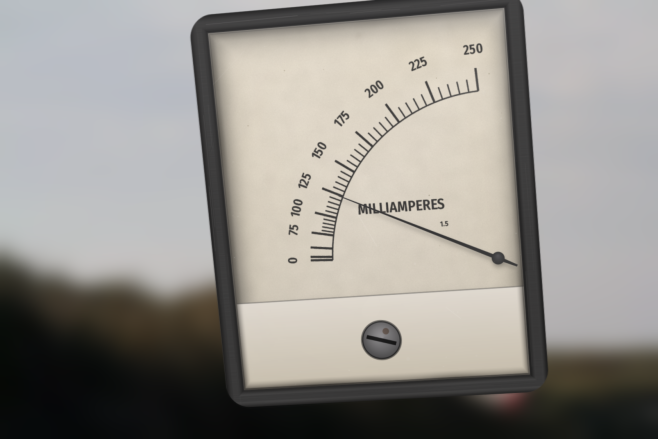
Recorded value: 125; mA
